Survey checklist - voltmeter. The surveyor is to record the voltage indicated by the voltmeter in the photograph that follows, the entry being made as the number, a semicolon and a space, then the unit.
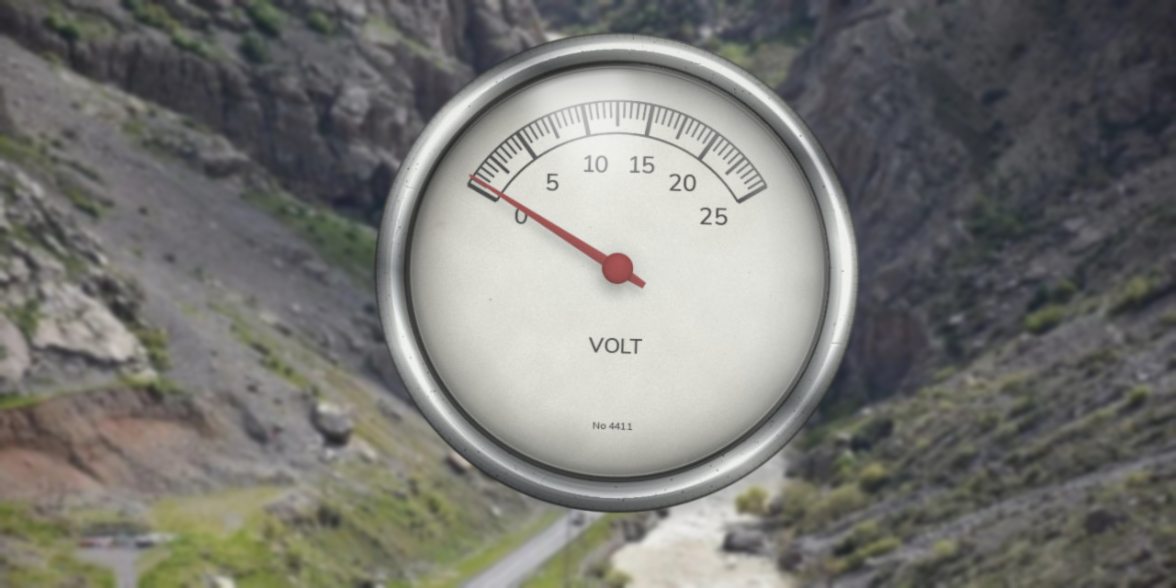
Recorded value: 0.5; V
